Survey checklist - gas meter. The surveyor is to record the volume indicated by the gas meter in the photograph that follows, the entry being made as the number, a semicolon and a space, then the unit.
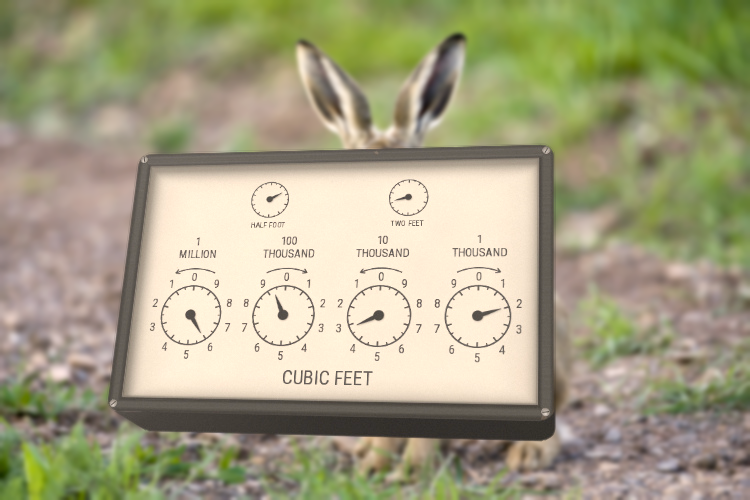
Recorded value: 593200; ft³
